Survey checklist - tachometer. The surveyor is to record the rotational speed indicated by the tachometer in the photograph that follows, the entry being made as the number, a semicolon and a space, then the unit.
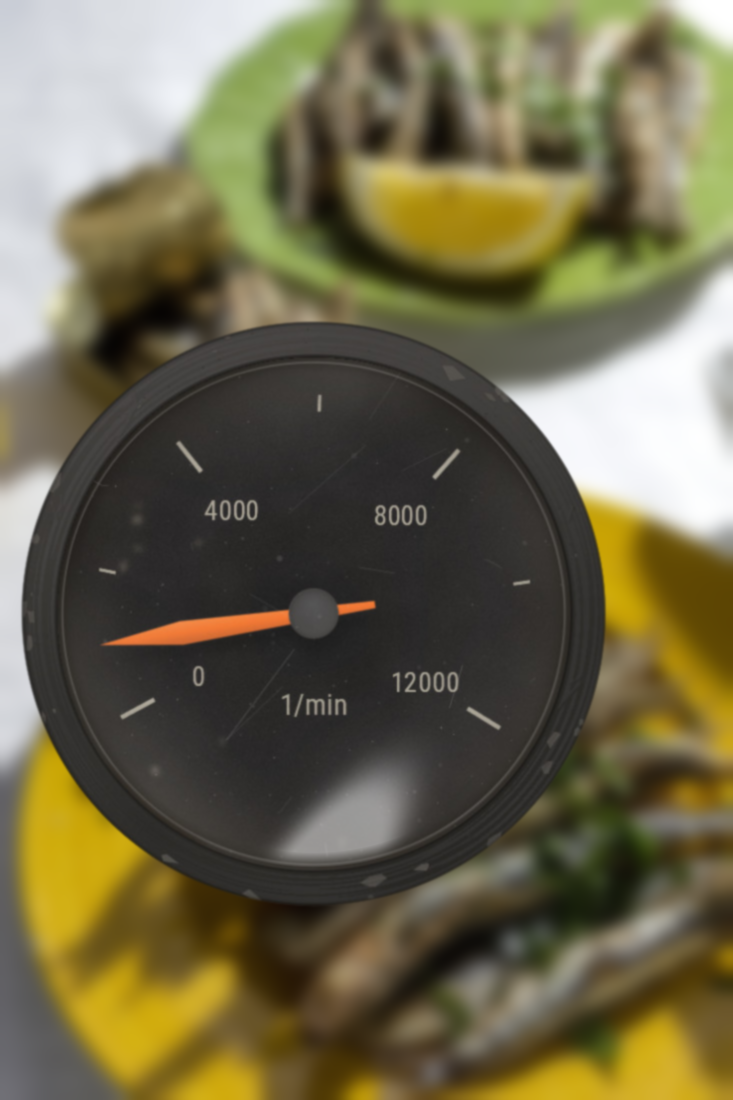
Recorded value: 1000; rpm
